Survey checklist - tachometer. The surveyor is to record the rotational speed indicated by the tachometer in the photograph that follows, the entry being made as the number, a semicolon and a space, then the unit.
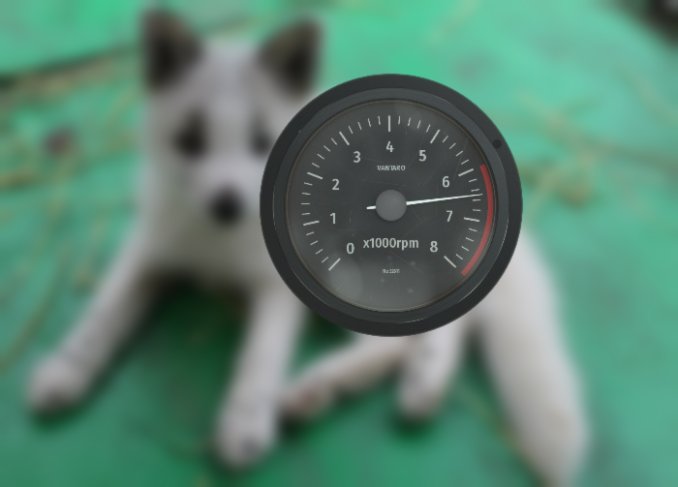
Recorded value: 6500; rpm
